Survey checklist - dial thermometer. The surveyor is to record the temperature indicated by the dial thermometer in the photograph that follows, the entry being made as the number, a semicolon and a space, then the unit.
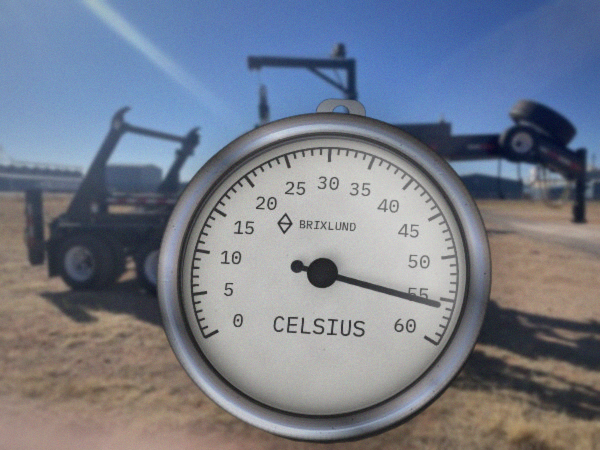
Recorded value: 56; °C
